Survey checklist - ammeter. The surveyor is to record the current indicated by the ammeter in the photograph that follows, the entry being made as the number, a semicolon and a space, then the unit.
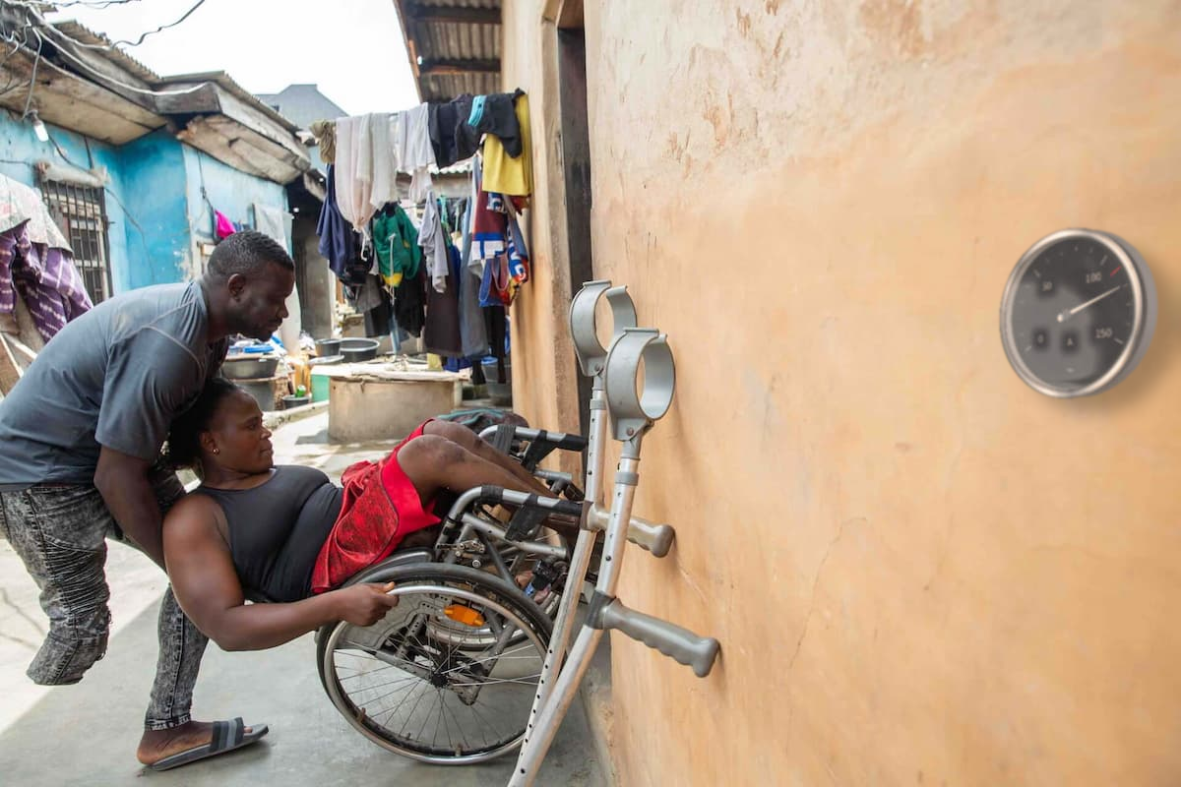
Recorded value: 120; A
